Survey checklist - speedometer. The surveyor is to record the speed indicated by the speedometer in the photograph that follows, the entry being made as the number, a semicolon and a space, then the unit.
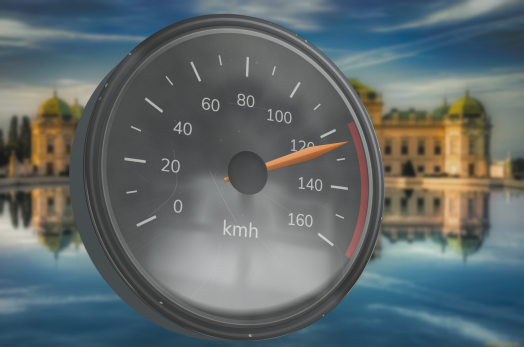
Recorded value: 125; km/h
